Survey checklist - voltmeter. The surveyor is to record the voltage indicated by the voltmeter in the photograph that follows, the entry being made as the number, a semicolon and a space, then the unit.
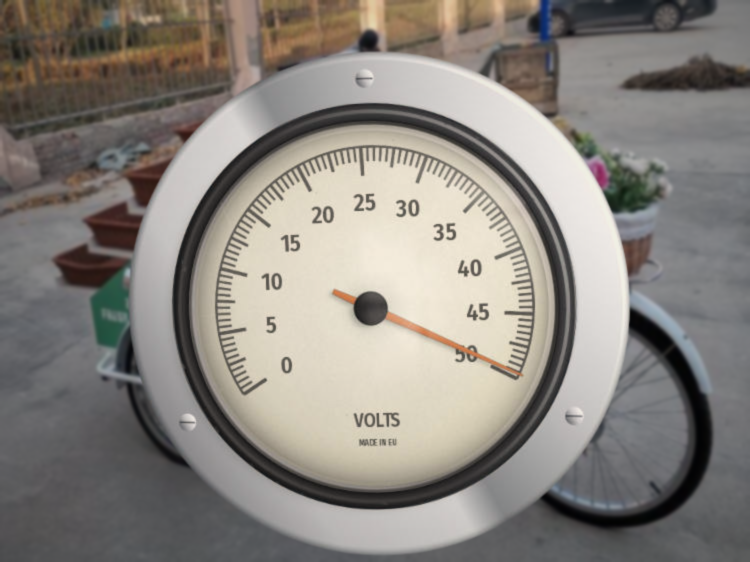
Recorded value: 49.5; V
